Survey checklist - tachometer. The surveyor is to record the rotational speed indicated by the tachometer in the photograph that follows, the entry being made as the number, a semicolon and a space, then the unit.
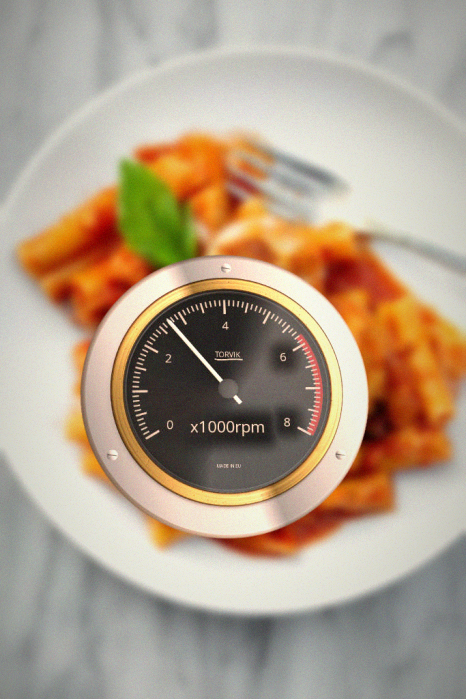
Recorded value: 2700; rpm
